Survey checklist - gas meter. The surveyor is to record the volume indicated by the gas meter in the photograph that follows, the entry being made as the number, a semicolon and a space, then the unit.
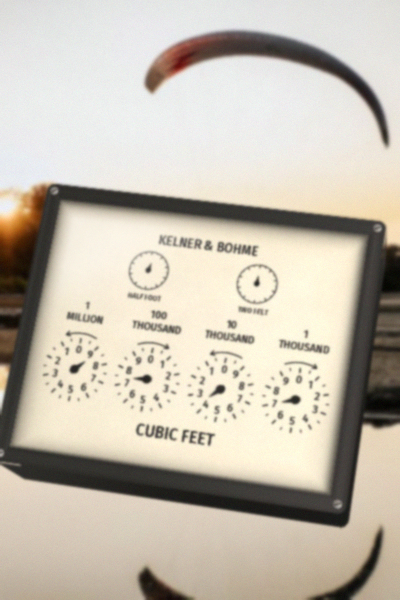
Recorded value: 873700; ft³
